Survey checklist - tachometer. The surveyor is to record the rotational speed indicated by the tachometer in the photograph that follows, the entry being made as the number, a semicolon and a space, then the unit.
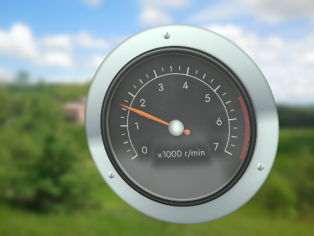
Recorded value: 1625; rpm
